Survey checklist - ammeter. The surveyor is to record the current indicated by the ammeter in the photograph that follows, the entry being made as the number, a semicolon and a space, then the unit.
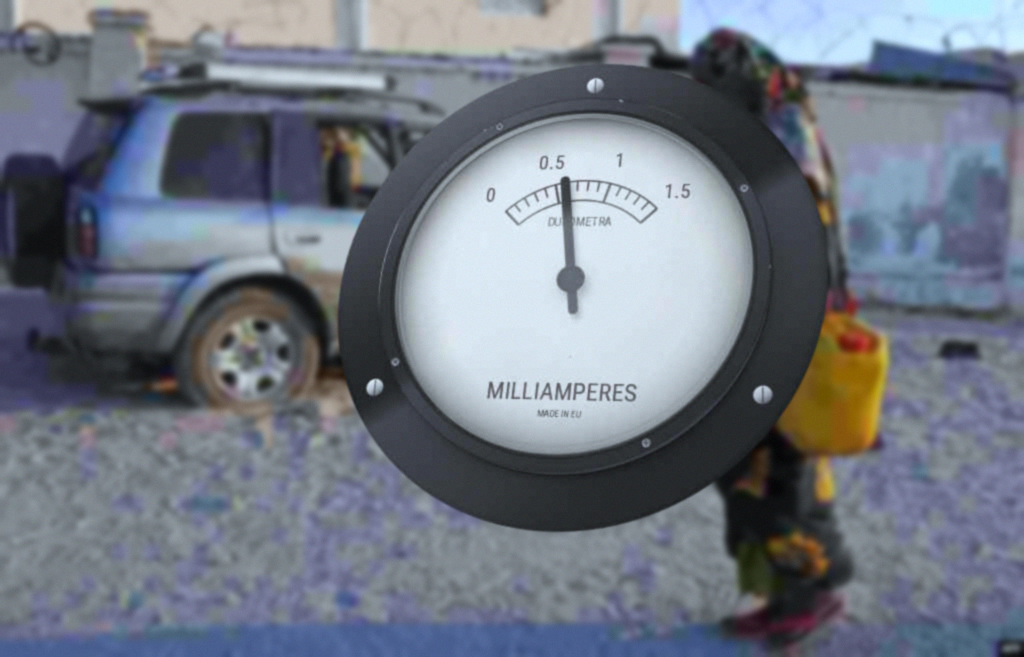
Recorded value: 0.6; mA
